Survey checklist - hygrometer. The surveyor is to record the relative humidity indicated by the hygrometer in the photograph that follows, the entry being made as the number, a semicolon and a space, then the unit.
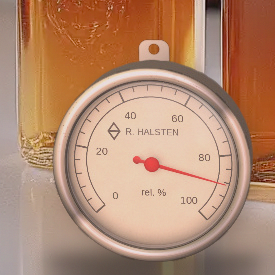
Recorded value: 88; %
